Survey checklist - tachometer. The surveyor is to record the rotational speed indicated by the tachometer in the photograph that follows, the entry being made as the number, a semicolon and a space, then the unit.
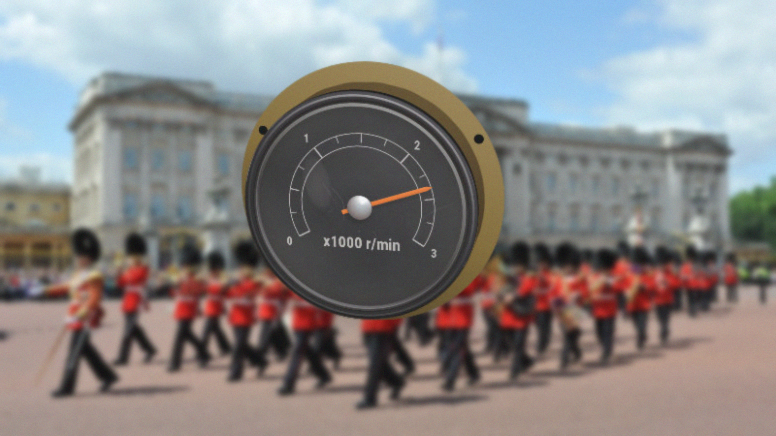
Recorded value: 2375; rpm
